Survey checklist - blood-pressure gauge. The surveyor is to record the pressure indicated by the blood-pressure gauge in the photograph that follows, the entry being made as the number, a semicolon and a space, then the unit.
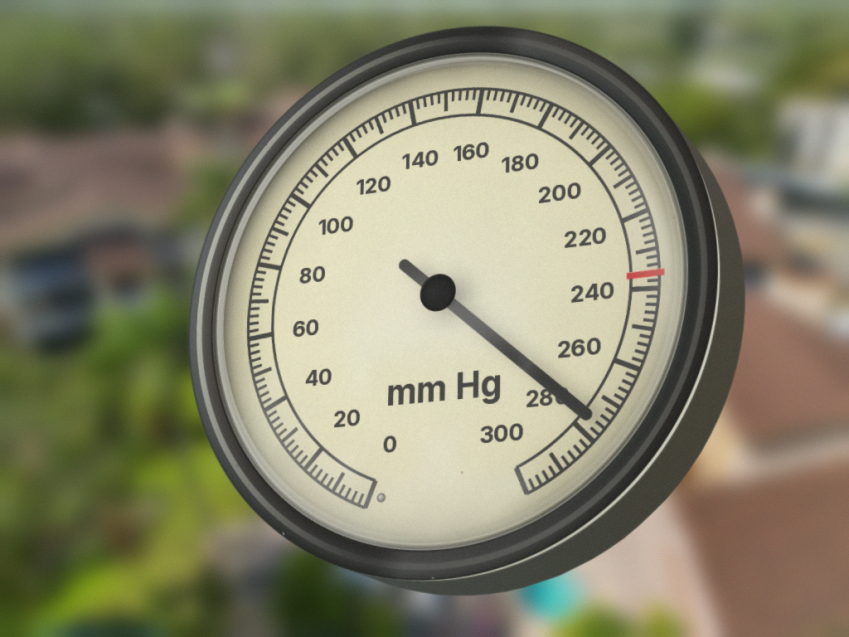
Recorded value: 276; mmHg
